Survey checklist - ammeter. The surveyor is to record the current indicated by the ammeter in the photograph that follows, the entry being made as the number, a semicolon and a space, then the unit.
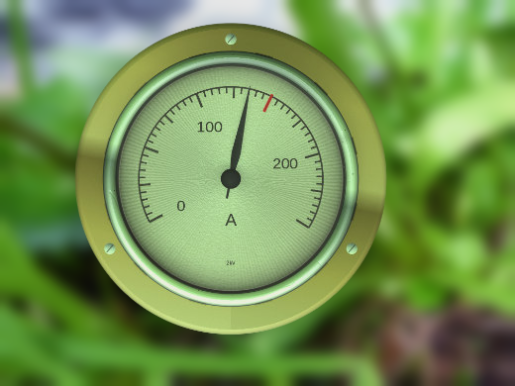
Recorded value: 135; A
